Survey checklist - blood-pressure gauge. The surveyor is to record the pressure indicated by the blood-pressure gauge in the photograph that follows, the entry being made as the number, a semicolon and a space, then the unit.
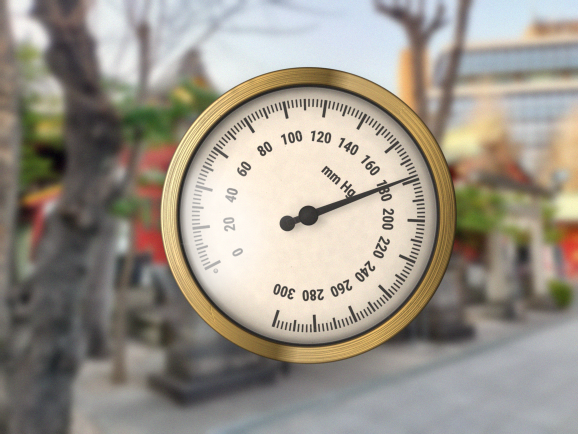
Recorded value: 178; mmHg
